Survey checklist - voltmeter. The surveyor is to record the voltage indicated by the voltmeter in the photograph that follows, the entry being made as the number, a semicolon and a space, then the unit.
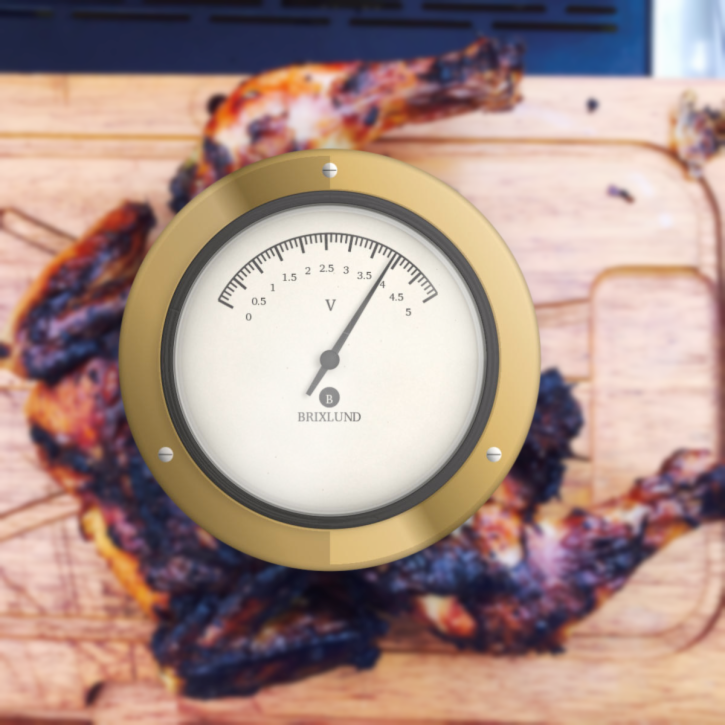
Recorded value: 3.9; V
